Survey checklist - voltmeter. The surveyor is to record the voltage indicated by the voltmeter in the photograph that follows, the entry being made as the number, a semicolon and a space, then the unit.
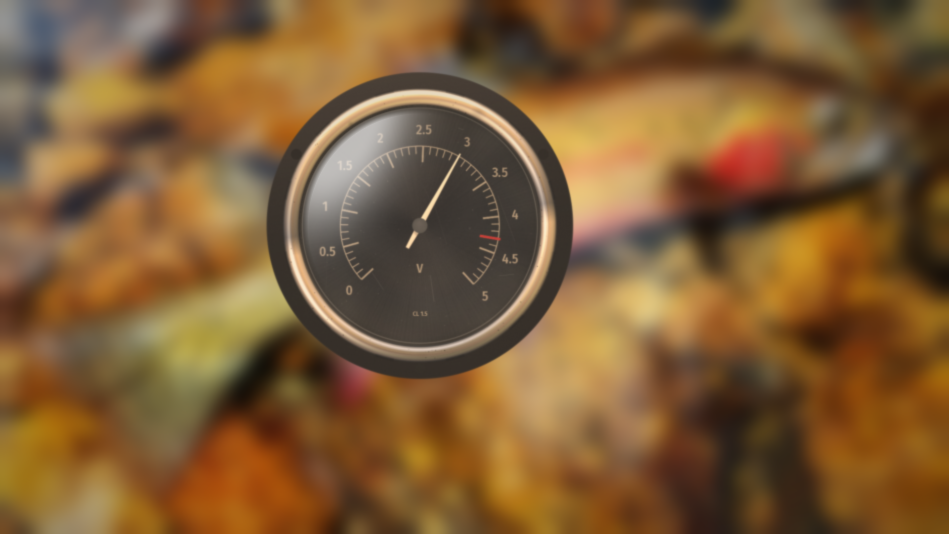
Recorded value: 3; V
